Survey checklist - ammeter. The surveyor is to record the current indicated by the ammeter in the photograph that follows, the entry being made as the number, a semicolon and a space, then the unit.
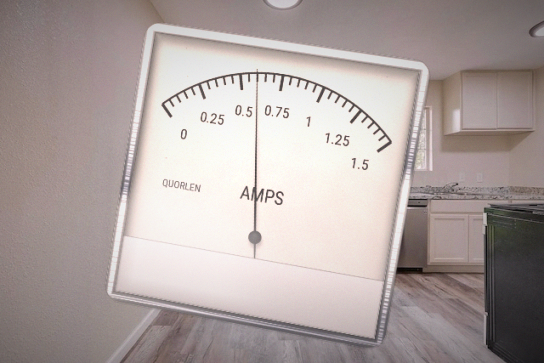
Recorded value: 0.6; A
